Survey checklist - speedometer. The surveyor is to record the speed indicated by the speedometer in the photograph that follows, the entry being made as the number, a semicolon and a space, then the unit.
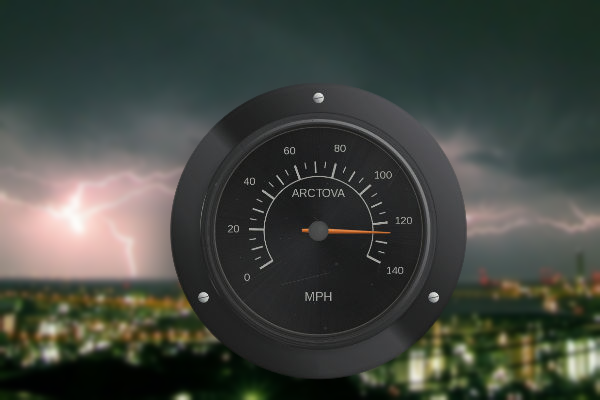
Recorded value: 125; mph
